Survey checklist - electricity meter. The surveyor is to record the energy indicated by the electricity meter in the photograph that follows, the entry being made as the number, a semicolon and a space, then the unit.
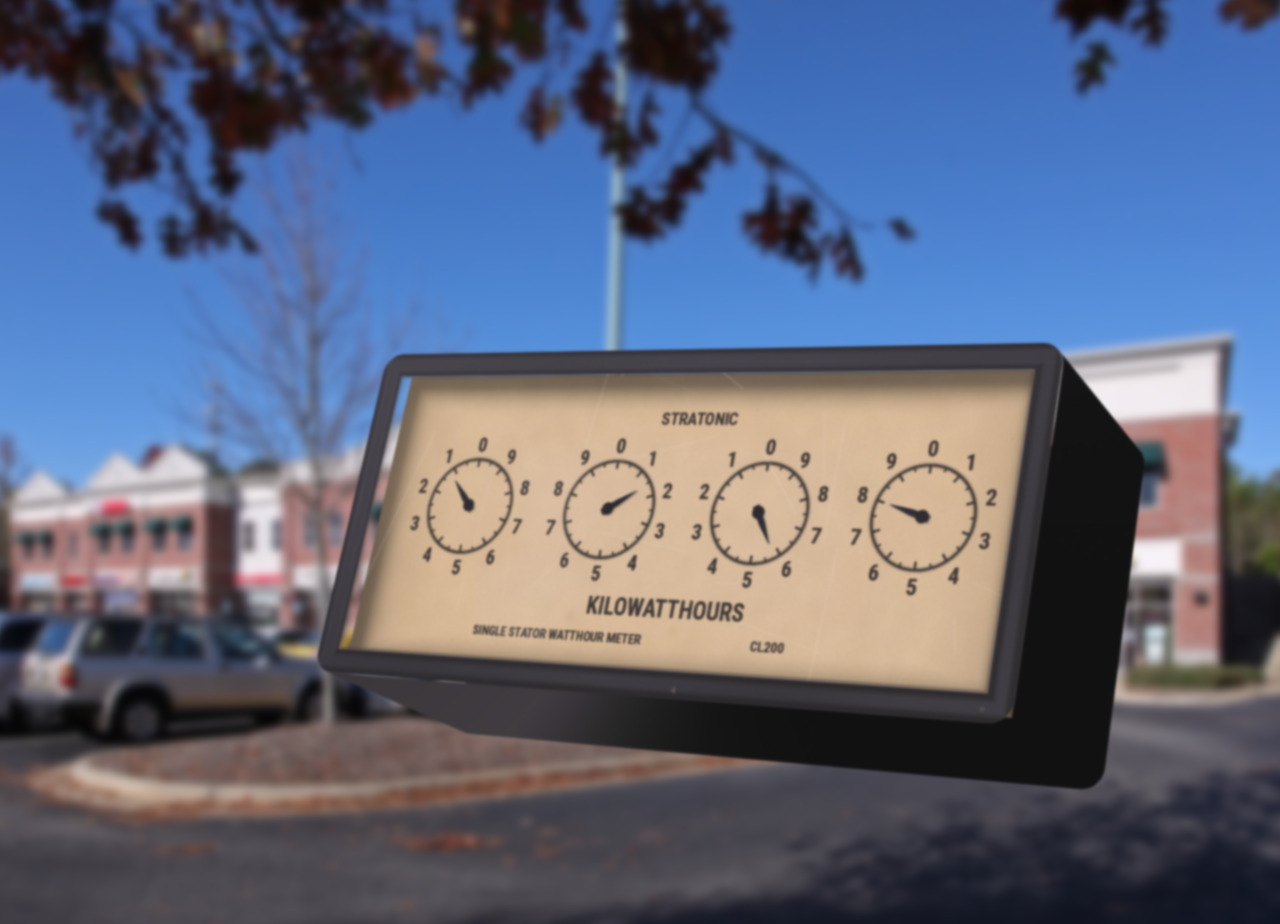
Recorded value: 1158; kWh
